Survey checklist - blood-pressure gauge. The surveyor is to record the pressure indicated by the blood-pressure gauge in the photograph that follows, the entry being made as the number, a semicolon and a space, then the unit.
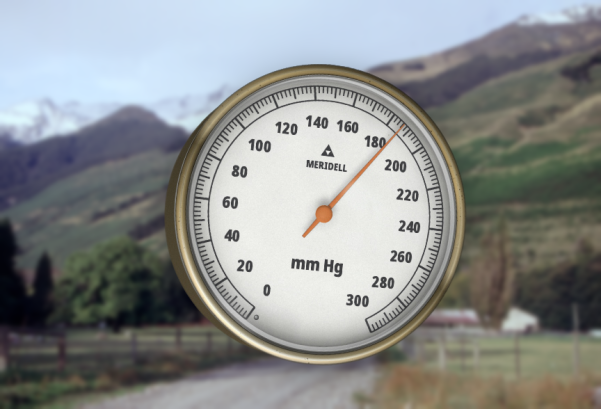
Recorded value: 186; mmHg
